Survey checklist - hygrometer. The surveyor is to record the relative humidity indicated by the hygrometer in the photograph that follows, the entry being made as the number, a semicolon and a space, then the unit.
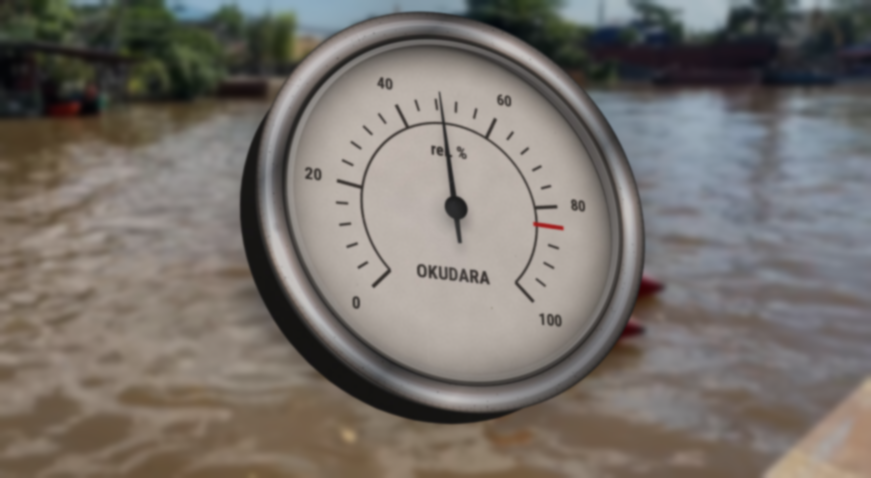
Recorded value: 48; %
